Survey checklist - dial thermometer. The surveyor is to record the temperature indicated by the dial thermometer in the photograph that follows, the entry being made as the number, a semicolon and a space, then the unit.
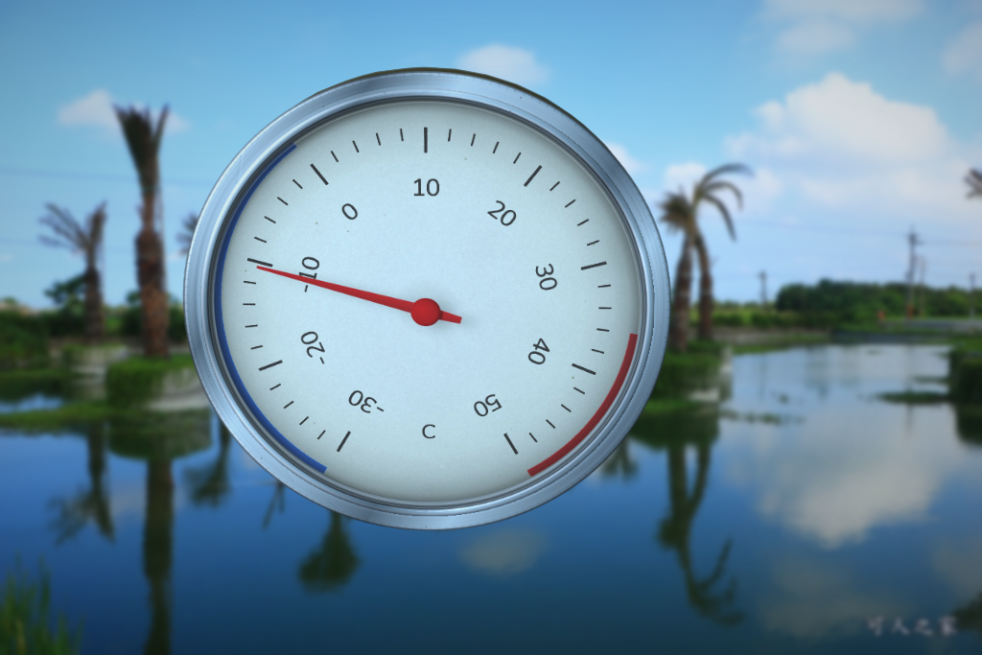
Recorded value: -10; °C
